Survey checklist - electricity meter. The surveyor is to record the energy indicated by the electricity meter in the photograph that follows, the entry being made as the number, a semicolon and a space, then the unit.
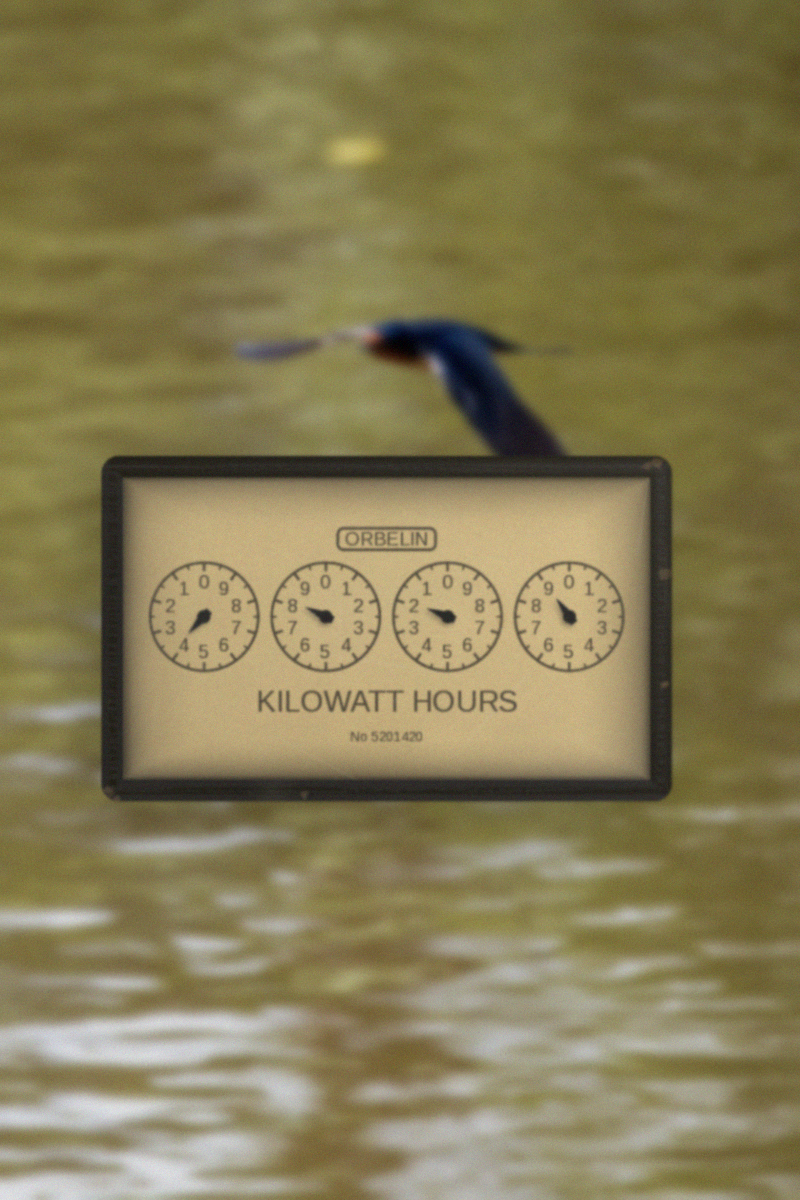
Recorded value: 3819; kWh
